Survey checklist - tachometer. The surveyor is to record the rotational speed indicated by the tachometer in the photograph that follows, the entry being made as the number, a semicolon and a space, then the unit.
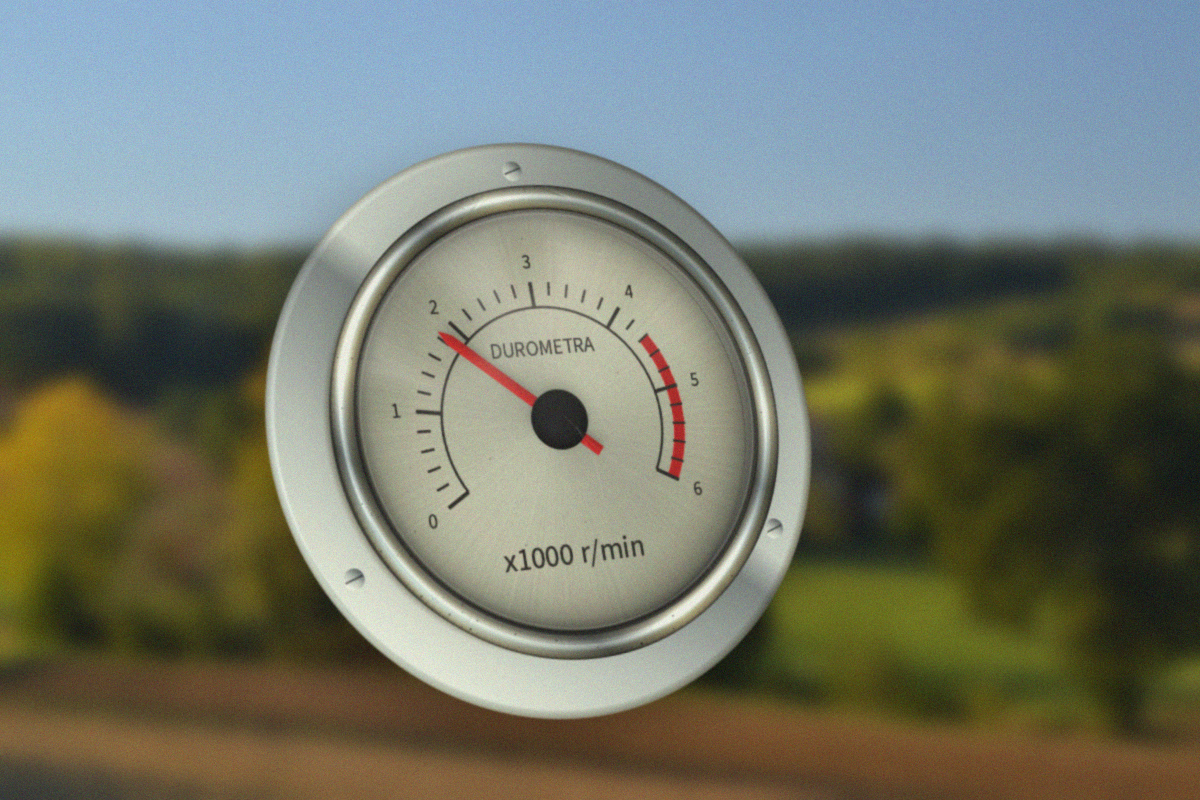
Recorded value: 1800; rpm
